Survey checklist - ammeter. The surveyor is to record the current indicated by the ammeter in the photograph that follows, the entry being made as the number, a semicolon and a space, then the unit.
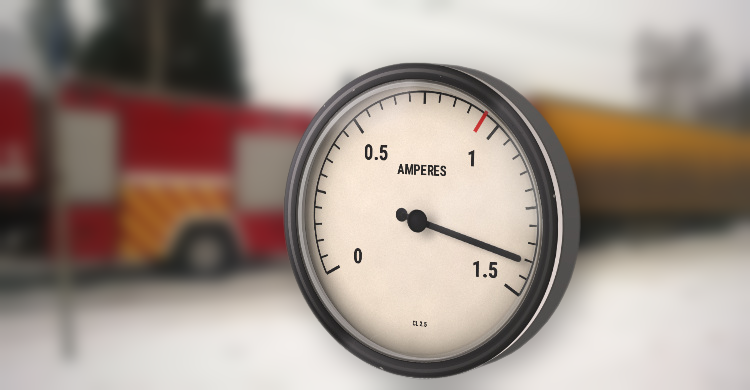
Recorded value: 1.4; A
